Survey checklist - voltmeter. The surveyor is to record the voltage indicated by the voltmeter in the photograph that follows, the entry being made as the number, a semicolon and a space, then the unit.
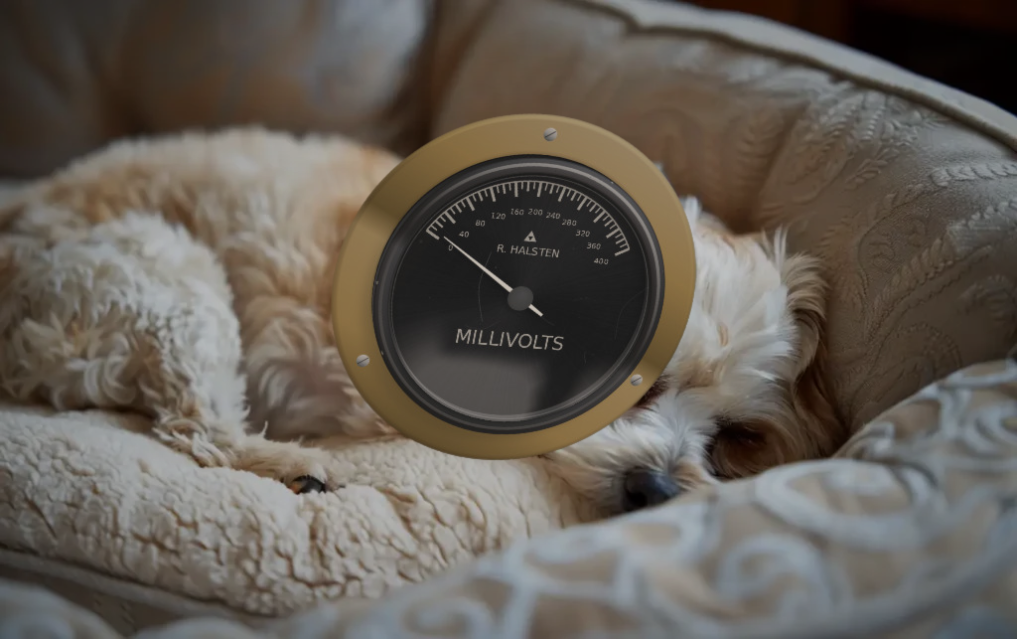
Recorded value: 10; mV
